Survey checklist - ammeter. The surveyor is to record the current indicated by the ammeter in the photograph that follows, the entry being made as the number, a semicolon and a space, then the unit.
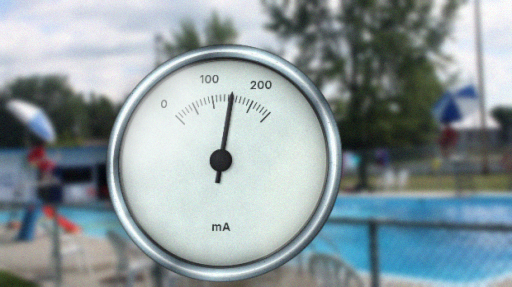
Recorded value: 150; mA
